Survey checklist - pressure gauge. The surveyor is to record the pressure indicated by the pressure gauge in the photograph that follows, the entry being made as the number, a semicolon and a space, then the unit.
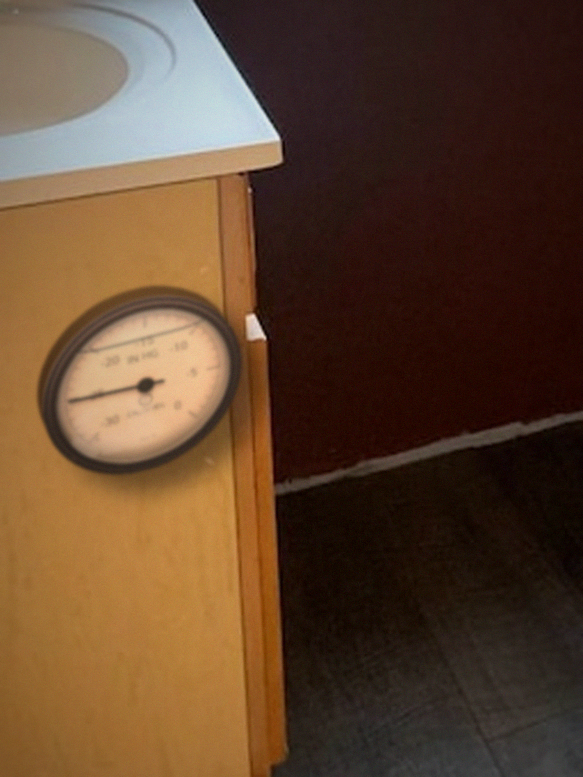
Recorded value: -25; inHg
